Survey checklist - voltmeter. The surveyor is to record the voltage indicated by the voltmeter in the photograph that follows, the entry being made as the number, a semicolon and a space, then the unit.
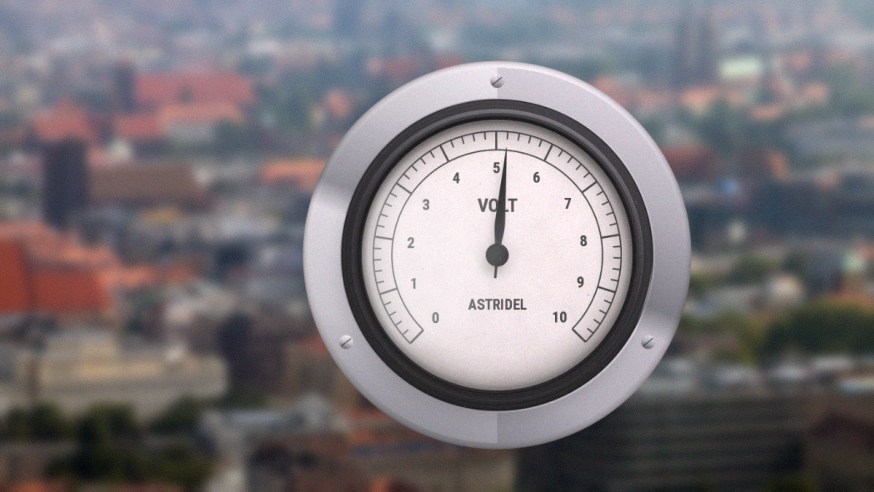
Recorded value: 5.2; V
